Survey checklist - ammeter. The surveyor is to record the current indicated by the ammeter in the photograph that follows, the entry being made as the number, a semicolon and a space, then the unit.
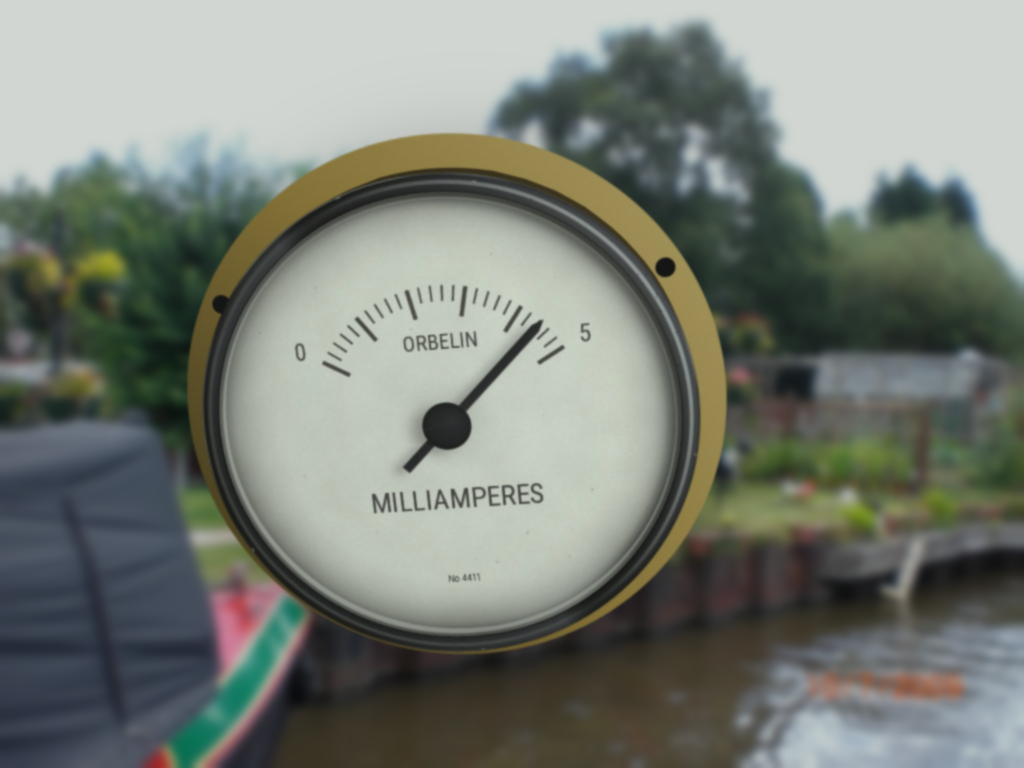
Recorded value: 4.4; mA
